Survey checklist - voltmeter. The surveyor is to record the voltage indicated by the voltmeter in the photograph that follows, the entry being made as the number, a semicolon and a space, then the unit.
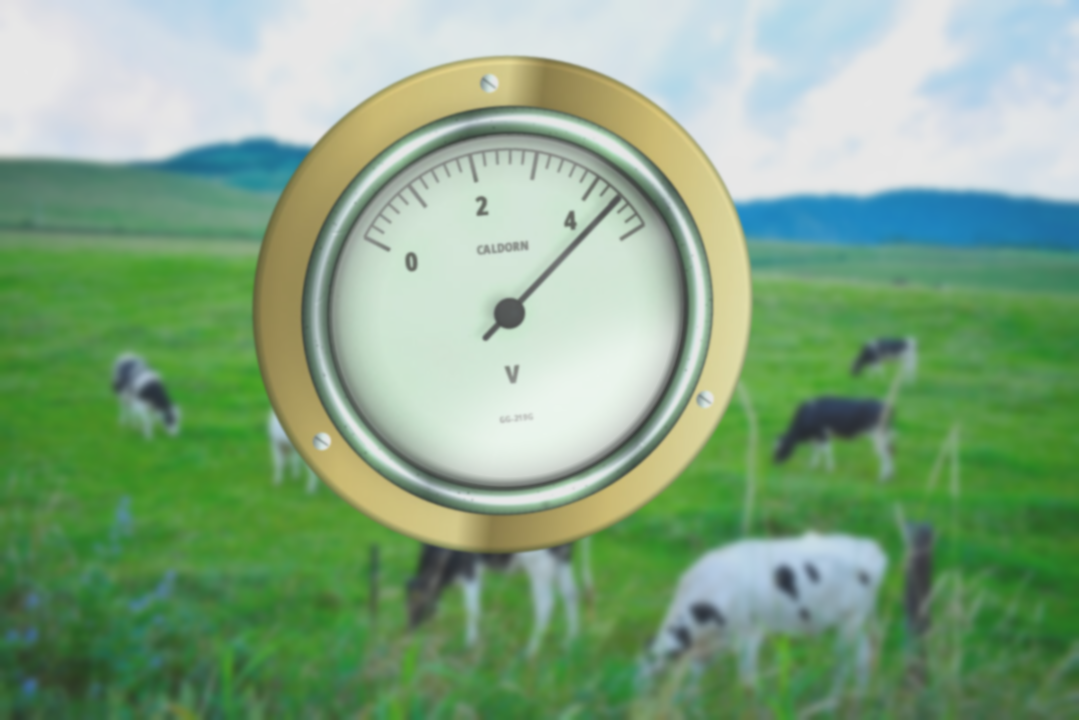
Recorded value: 4.4; V
